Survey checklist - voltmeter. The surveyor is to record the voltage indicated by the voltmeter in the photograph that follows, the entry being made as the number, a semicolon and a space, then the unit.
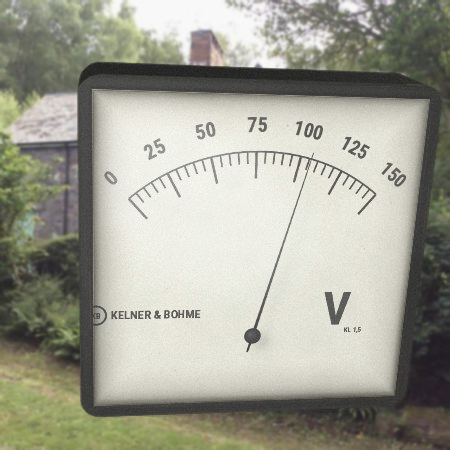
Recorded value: 105; V
